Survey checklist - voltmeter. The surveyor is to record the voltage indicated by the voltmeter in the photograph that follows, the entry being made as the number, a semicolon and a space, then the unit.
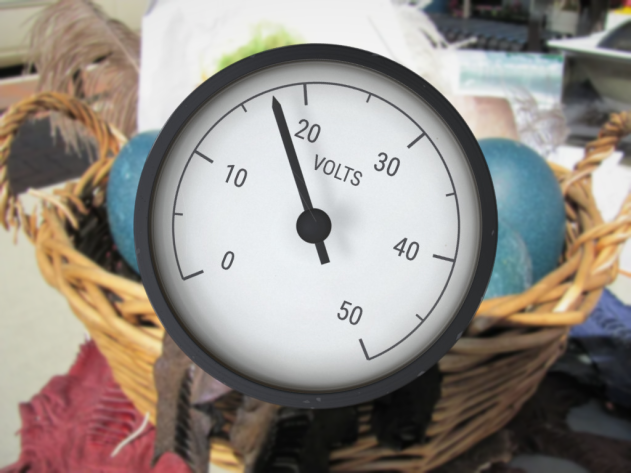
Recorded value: 17.5; V
